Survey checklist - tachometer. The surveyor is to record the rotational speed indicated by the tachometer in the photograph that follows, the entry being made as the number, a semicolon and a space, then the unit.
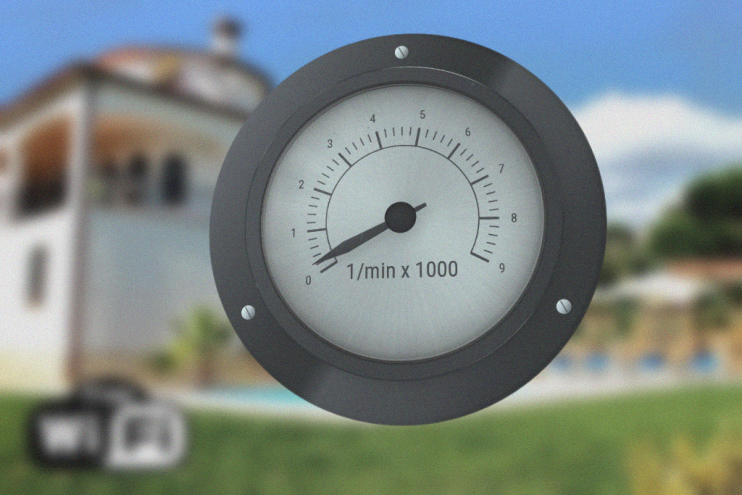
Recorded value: 200; rpm
